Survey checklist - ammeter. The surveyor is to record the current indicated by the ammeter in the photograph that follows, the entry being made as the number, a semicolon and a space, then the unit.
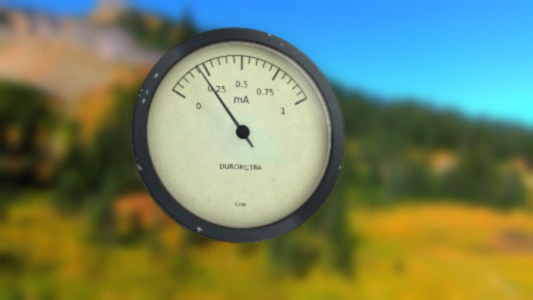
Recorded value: 0.2; mA
